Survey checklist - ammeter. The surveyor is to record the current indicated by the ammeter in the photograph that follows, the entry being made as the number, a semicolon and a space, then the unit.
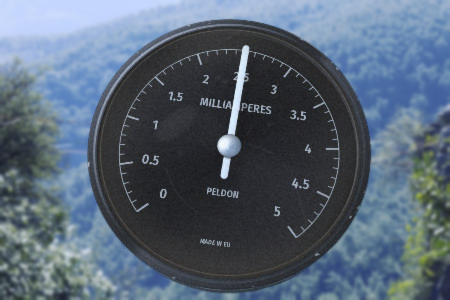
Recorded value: 2.5; mA
